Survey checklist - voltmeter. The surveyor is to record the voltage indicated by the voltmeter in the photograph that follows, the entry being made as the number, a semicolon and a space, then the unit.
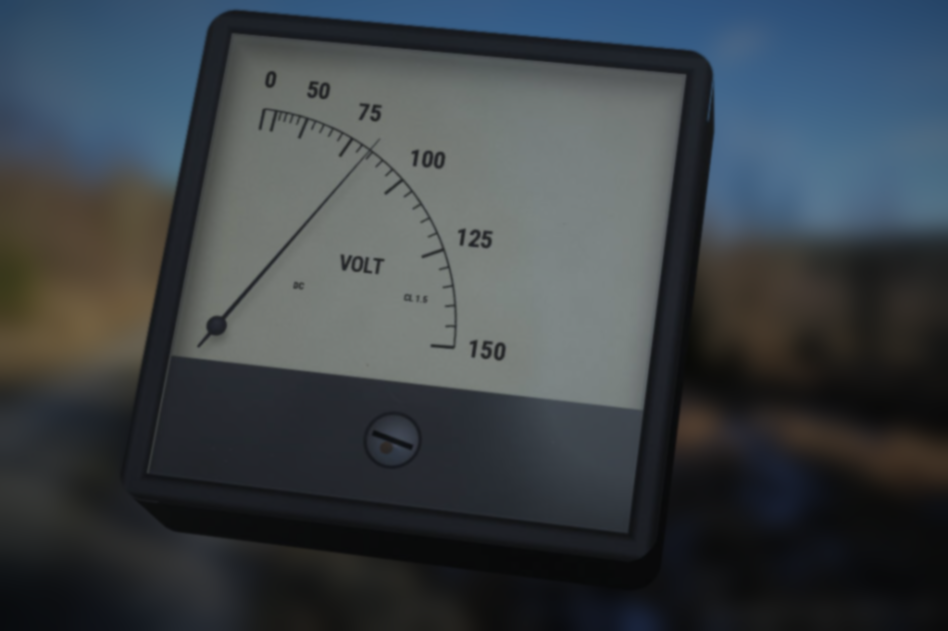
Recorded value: 85; V
